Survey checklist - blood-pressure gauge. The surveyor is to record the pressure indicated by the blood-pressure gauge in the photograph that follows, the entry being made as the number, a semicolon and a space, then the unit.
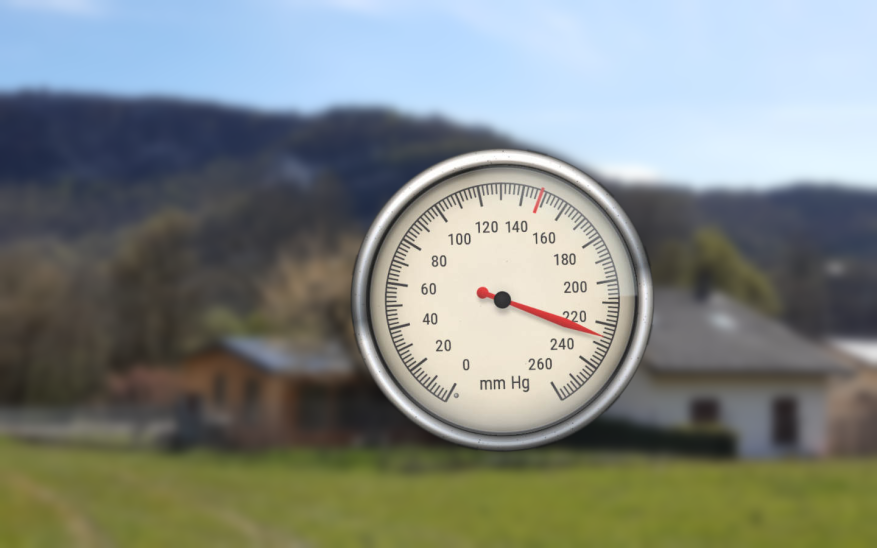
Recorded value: 226; mmHg
